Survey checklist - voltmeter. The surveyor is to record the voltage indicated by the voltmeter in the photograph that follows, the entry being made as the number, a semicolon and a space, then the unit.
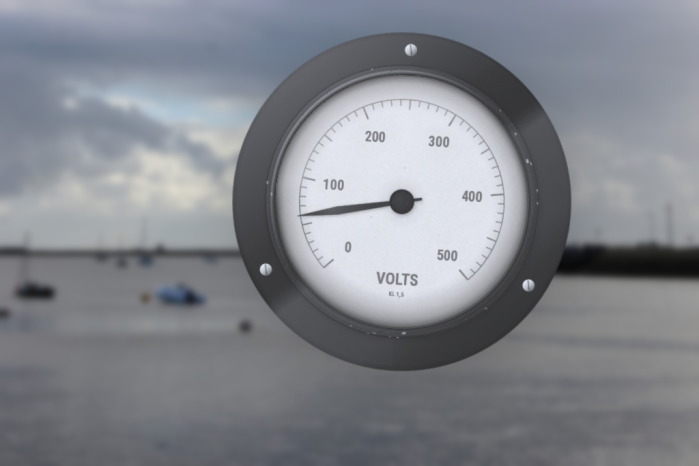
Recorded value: 60; V
